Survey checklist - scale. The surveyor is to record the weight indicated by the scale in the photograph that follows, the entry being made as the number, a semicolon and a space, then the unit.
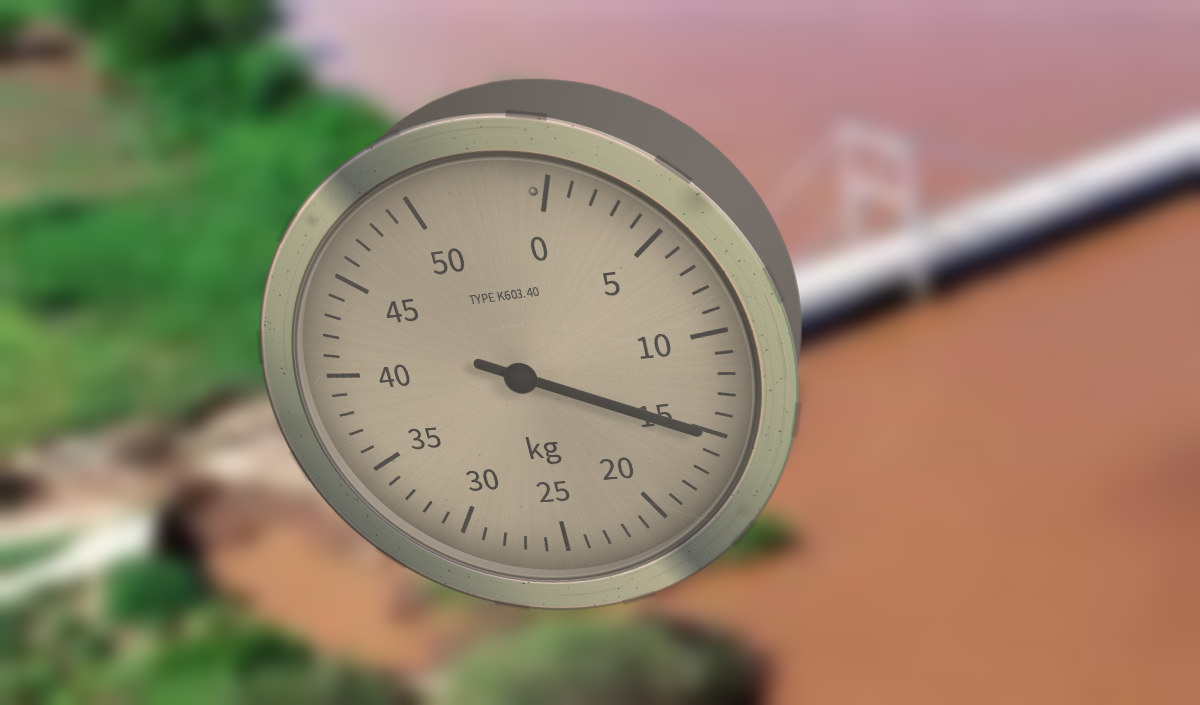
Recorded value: 15; kg
